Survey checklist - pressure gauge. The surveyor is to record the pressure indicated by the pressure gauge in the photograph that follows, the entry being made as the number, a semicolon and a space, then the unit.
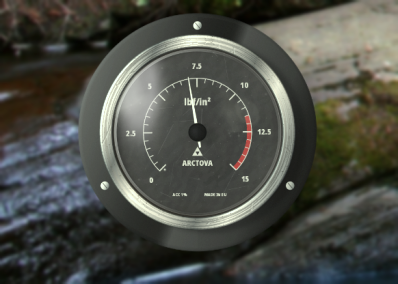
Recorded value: 7; psi
